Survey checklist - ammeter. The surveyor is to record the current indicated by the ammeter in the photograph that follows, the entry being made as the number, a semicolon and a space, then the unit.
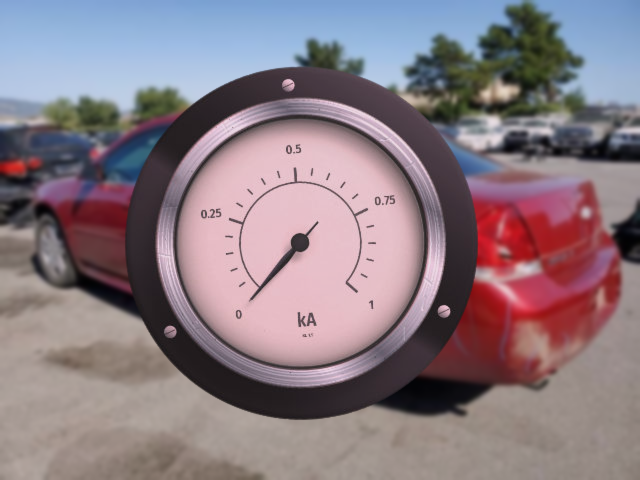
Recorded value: 0; kA
